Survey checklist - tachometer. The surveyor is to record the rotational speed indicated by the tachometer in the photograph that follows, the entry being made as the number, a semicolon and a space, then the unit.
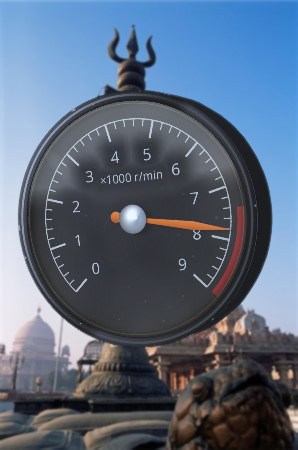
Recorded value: 7800; rpm
